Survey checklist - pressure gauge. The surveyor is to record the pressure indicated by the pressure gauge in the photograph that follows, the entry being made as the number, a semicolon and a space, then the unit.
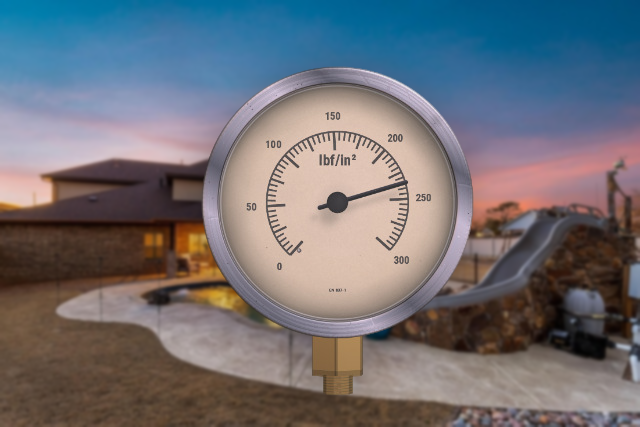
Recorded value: 235; psi
